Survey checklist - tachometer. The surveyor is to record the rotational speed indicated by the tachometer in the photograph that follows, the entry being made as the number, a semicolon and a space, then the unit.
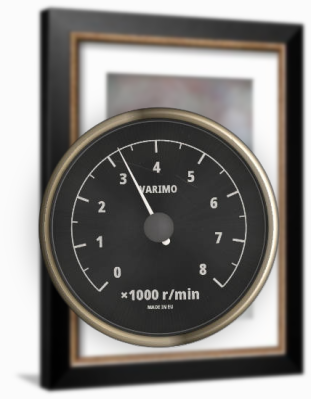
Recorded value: 3250; rpm
